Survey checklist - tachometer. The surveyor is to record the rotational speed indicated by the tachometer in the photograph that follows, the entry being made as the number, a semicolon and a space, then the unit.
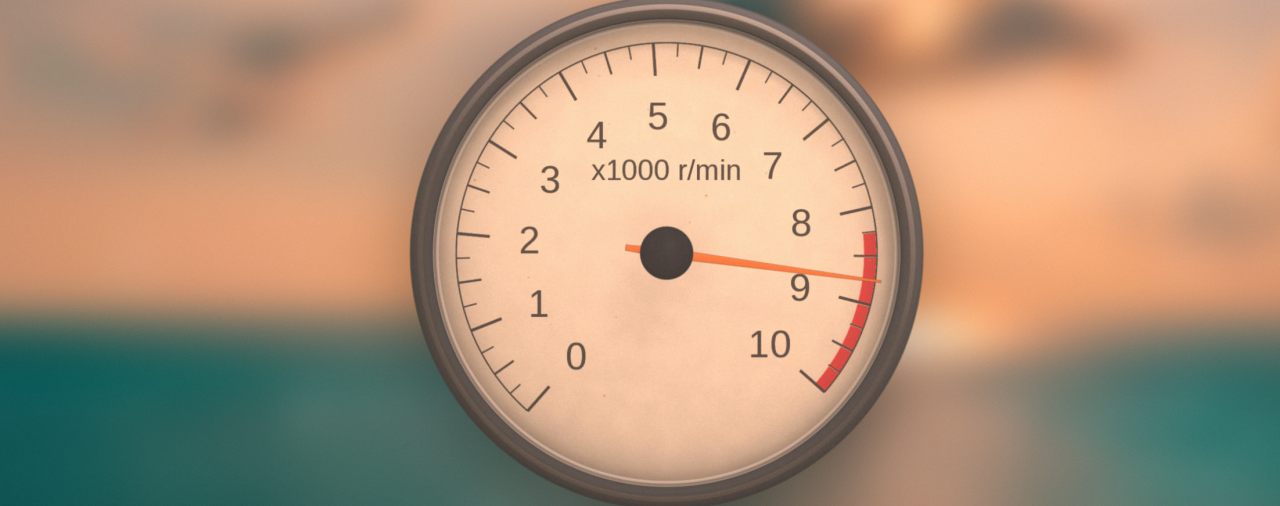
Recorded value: 8750; rpm
